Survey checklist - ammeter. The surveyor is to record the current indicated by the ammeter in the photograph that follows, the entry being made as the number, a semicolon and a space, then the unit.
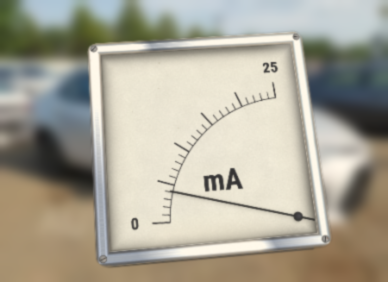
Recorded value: 4; mA
